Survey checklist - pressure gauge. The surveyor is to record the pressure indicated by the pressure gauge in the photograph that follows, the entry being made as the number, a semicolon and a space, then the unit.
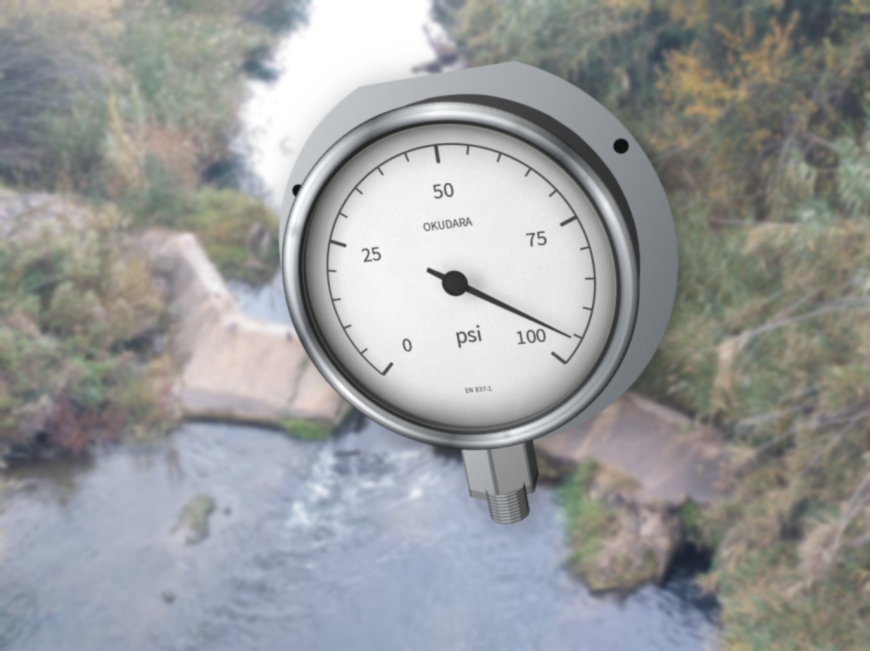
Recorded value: 95; psi
